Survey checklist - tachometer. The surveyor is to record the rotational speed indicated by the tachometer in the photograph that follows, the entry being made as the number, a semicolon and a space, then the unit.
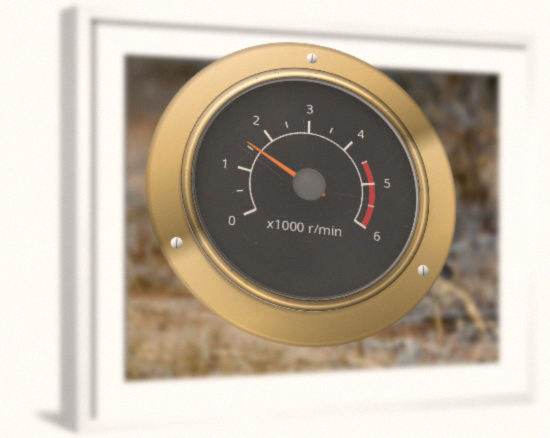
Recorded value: 1500; rpm
